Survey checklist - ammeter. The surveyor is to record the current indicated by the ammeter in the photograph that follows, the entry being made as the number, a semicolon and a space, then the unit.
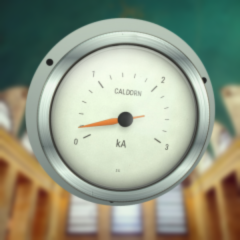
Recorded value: 0.2; kA
